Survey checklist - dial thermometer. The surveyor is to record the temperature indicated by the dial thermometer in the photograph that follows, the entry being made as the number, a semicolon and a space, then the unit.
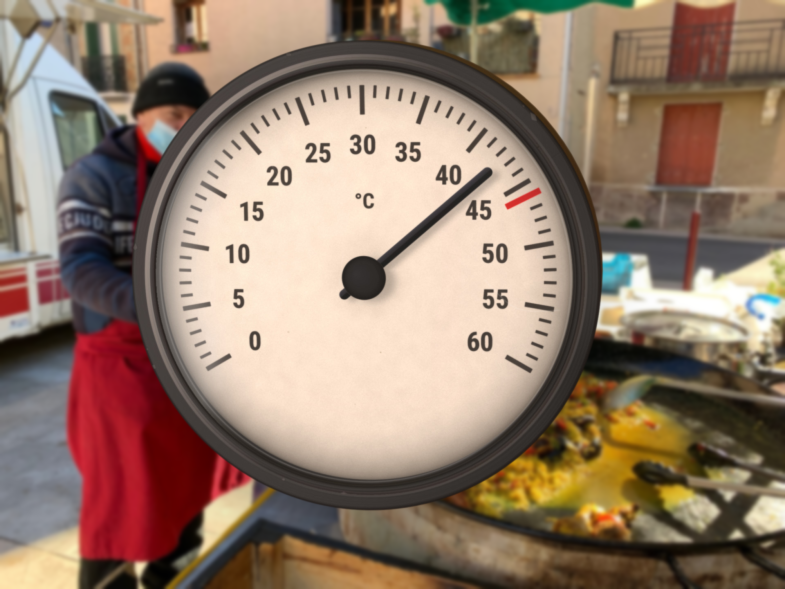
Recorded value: 42.5; °C
